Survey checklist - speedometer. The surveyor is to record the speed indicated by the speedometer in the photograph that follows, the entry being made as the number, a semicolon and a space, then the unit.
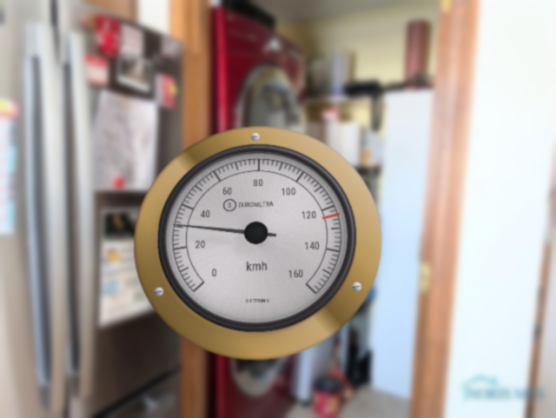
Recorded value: 30; km/h
